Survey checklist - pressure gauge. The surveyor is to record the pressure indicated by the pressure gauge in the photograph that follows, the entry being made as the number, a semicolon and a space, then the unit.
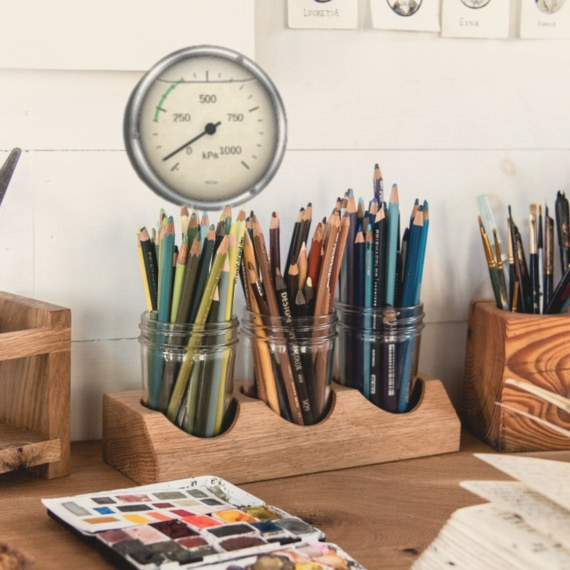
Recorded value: 50; kPa
